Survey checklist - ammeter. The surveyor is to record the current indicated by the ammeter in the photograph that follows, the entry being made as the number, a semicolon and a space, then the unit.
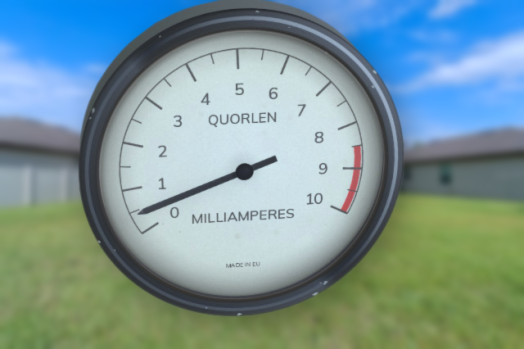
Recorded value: 0.5; mA
